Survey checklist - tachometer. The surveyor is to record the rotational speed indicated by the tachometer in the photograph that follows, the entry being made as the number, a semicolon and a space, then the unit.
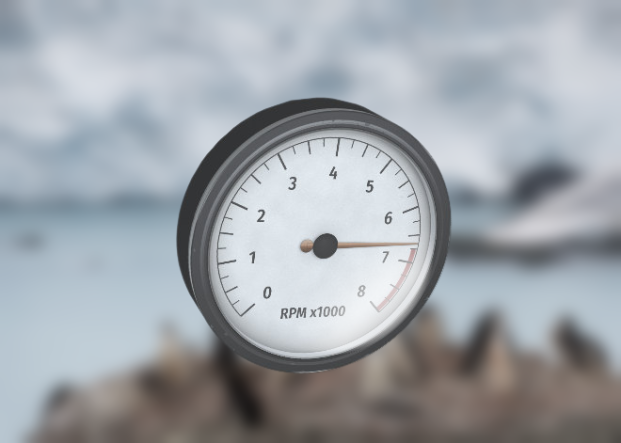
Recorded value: 6625; rpm
